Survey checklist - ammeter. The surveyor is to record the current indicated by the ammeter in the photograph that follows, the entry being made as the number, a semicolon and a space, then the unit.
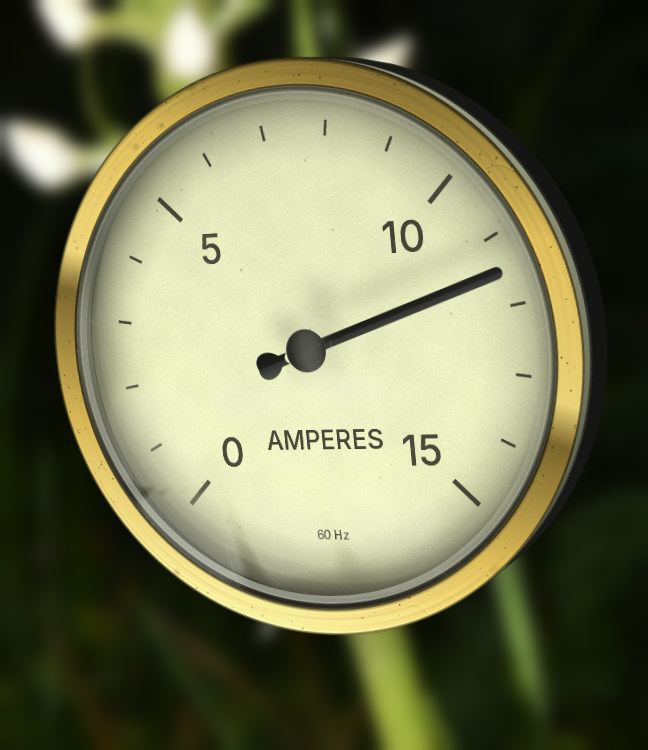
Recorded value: 11.5; A
